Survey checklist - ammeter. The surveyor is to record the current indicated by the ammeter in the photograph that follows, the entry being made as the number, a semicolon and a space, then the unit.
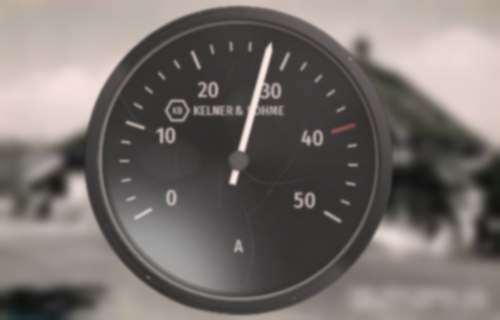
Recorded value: 28; A
